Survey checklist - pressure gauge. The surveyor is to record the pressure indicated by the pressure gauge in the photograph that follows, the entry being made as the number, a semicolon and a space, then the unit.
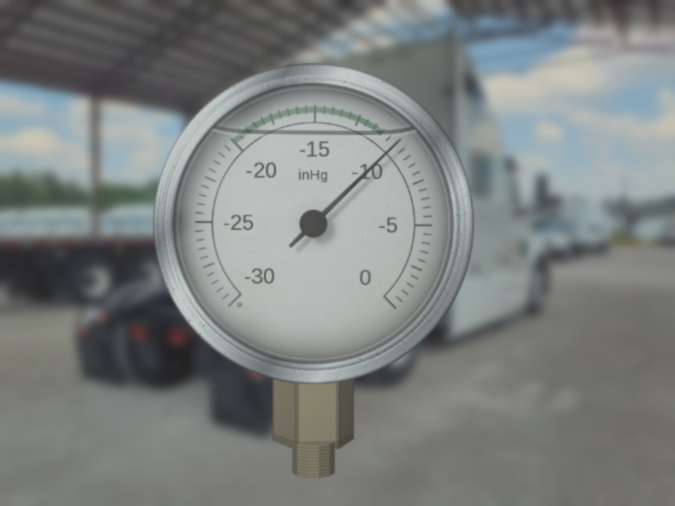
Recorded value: -10; inHg
